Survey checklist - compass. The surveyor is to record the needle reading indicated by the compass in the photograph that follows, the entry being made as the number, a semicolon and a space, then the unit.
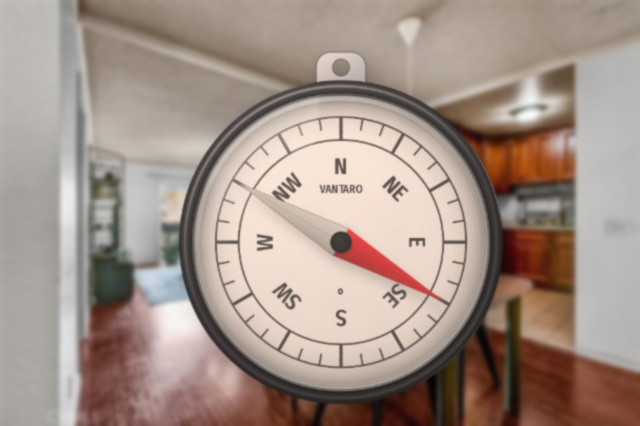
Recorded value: 120; °
